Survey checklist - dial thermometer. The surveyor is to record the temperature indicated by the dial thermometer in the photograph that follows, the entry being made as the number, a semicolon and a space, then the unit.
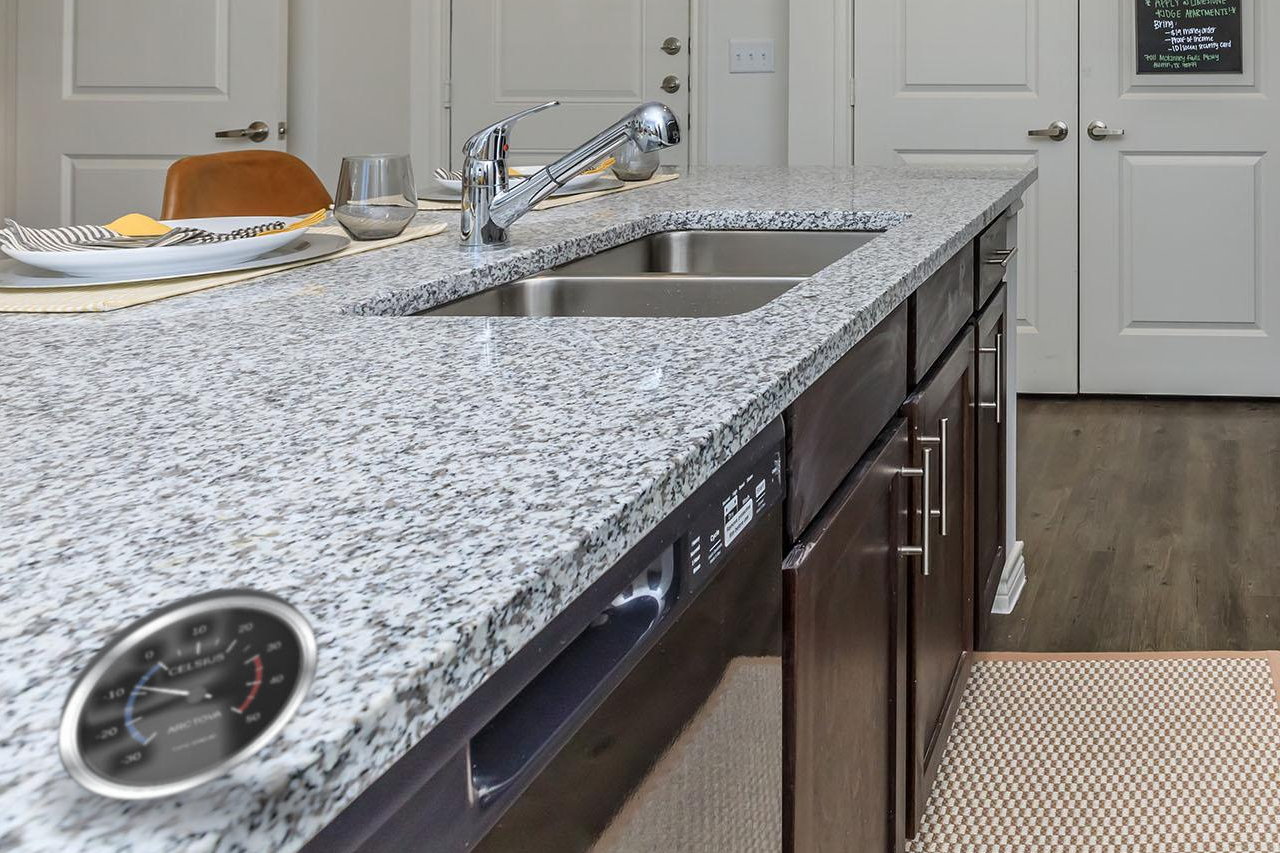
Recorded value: -7.5; °C
